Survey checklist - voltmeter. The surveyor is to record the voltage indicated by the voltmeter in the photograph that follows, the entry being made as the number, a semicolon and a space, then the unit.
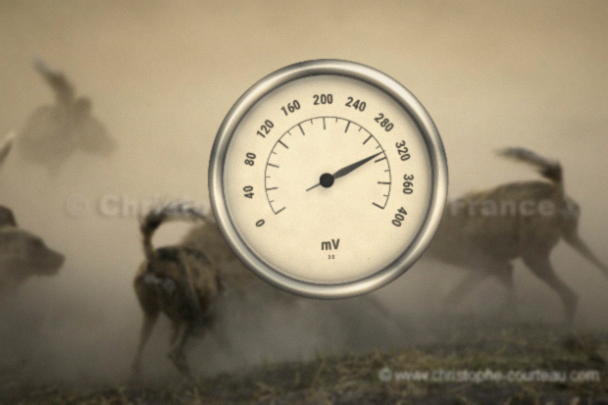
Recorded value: 310; mV
